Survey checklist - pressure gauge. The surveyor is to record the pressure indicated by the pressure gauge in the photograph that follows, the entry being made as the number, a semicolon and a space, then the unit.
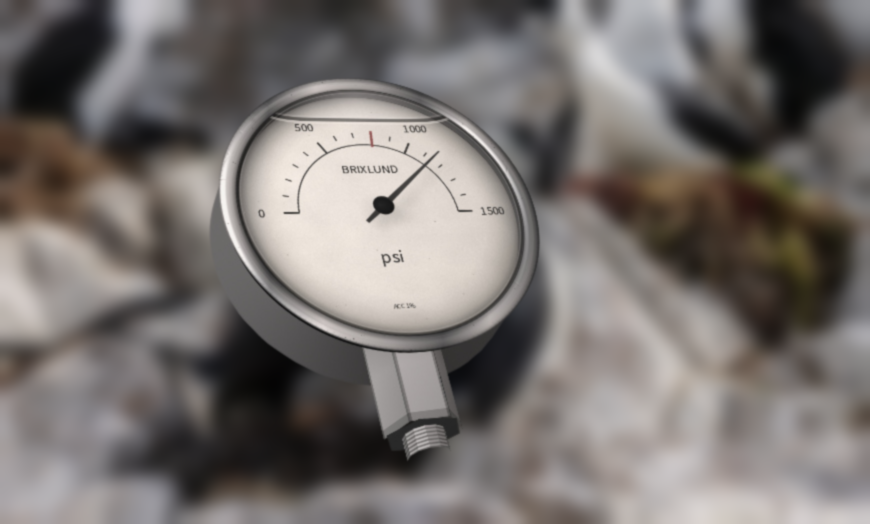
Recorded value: 1150; psi
